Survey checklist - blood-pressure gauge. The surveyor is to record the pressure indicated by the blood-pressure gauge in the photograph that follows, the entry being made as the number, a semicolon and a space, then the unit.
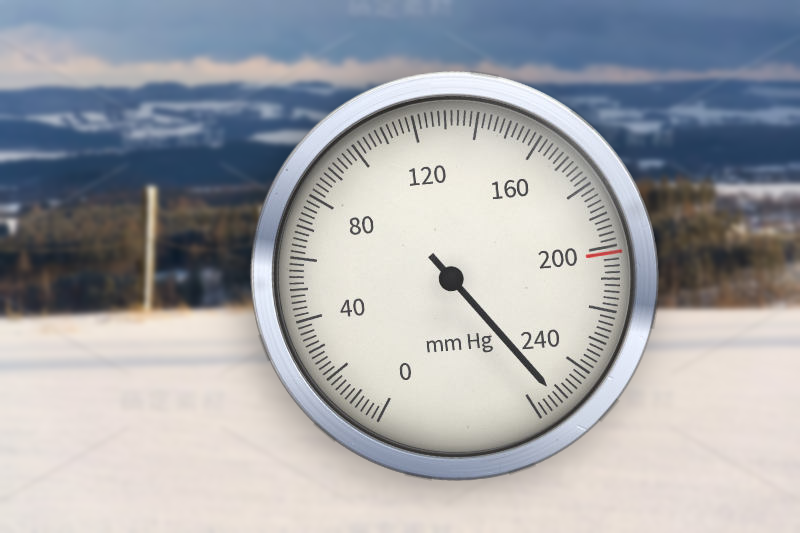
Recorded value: 252; mmHg
